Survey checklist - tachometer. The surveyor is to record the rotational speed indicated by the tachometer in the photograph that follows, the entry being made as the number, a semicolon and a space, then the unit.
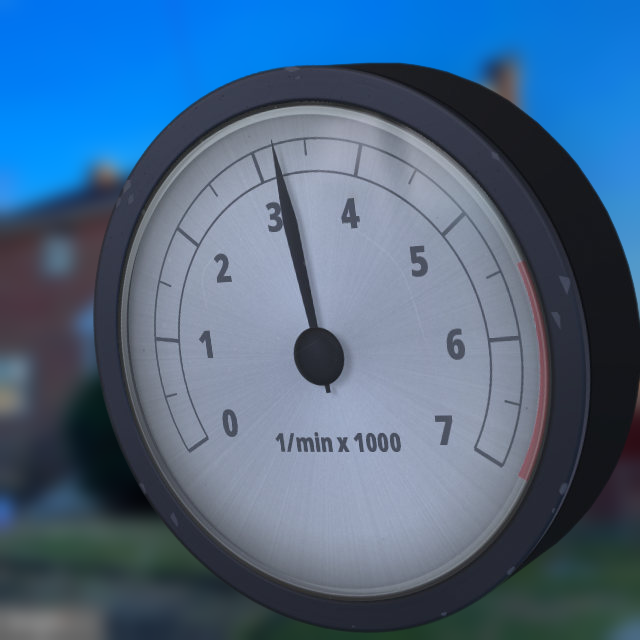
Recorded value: 3250; rpm
